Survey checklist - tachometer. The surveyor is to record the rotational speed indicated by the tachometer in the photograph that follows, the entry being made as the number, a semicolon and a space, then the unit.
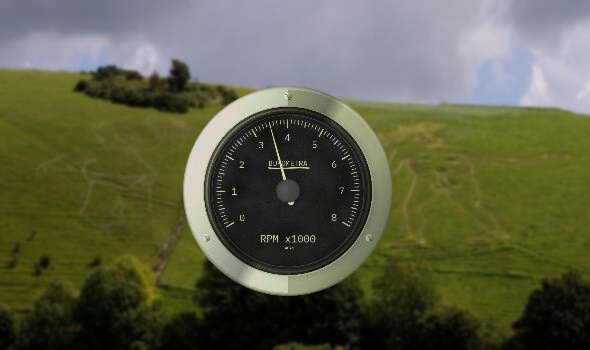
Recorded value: 3500; rpm
